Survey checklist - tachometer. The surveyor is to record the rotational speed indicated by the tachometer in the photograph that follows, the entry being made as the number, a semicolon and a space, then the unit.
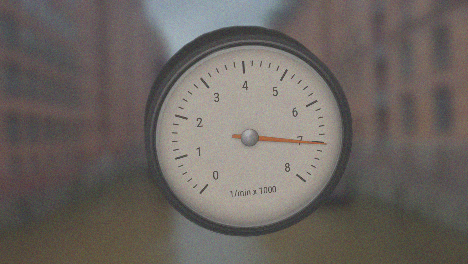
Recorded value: 7000; rpm
